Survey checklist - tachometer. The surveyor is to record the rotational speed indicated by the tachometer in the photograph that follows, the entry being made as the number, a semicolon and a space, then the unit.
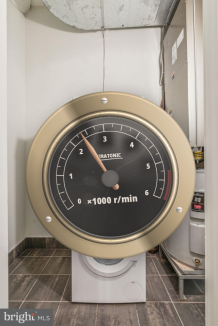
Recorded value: 2375; rpm
